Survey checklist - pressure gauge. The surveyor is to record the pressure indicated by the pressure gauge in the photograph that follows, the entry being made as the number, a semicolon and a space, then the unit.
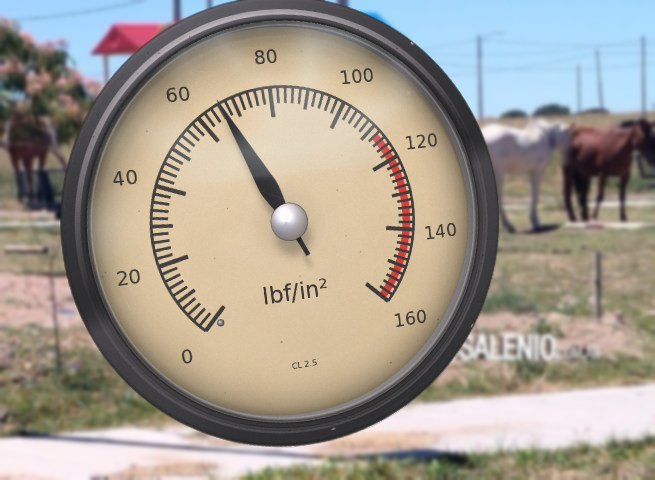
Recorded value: 66; psi
